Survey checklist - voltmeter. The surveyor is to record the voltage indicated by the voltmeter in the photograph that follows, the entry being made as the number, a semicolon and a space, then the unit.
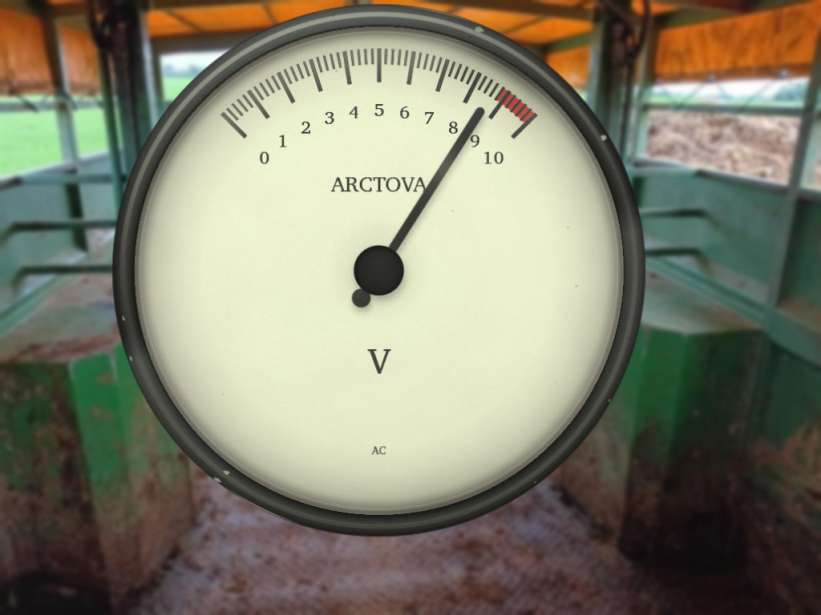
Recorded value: 8.6; V
